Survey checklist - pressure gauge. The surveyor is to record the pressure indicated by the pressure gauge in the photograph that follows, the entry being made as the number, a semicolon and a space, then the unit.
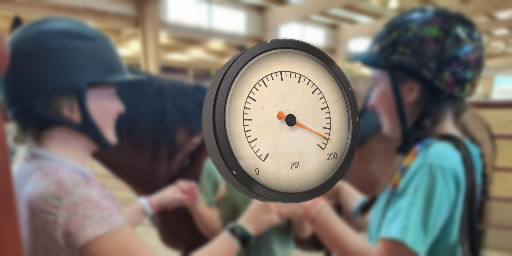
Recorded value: 190; psi
